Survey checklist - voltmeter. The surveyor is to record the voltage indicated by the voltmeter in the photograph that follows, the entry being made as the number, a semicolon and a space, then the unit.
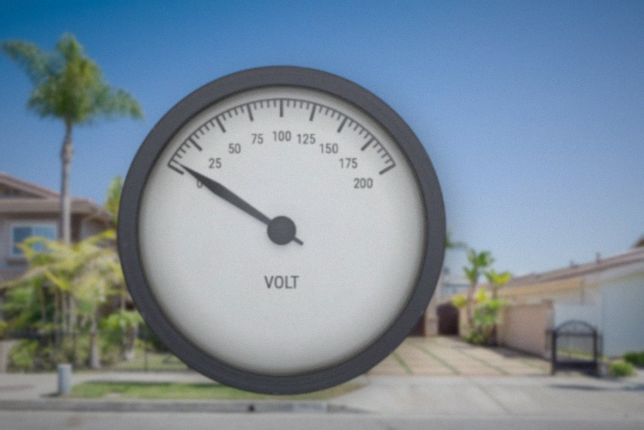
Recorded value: 5; V
